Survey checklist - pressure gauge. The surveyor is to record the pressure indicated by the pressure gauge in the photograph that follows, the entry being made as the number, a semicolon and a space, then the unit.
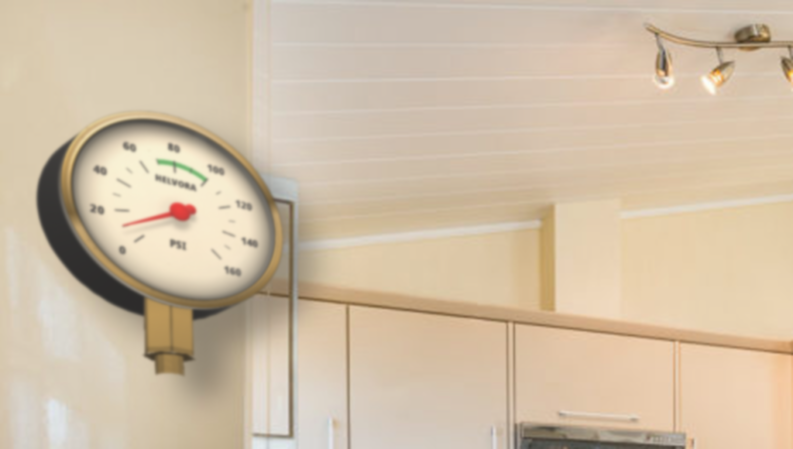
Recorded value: 10; psi
